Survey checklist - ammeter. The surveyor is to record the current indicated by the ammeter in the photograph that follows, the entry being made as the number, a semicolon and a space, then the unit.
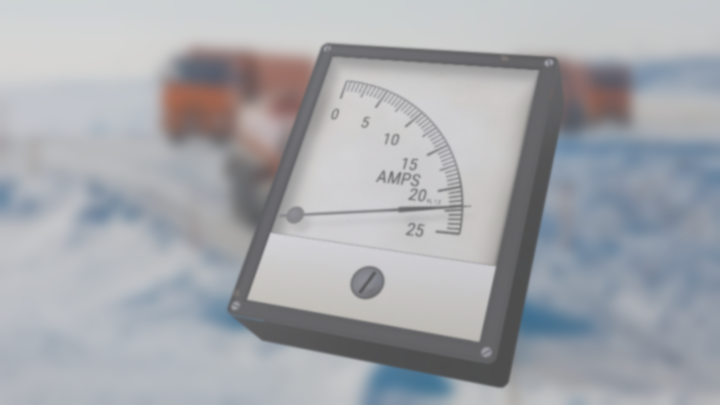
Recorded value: 22.5; A
